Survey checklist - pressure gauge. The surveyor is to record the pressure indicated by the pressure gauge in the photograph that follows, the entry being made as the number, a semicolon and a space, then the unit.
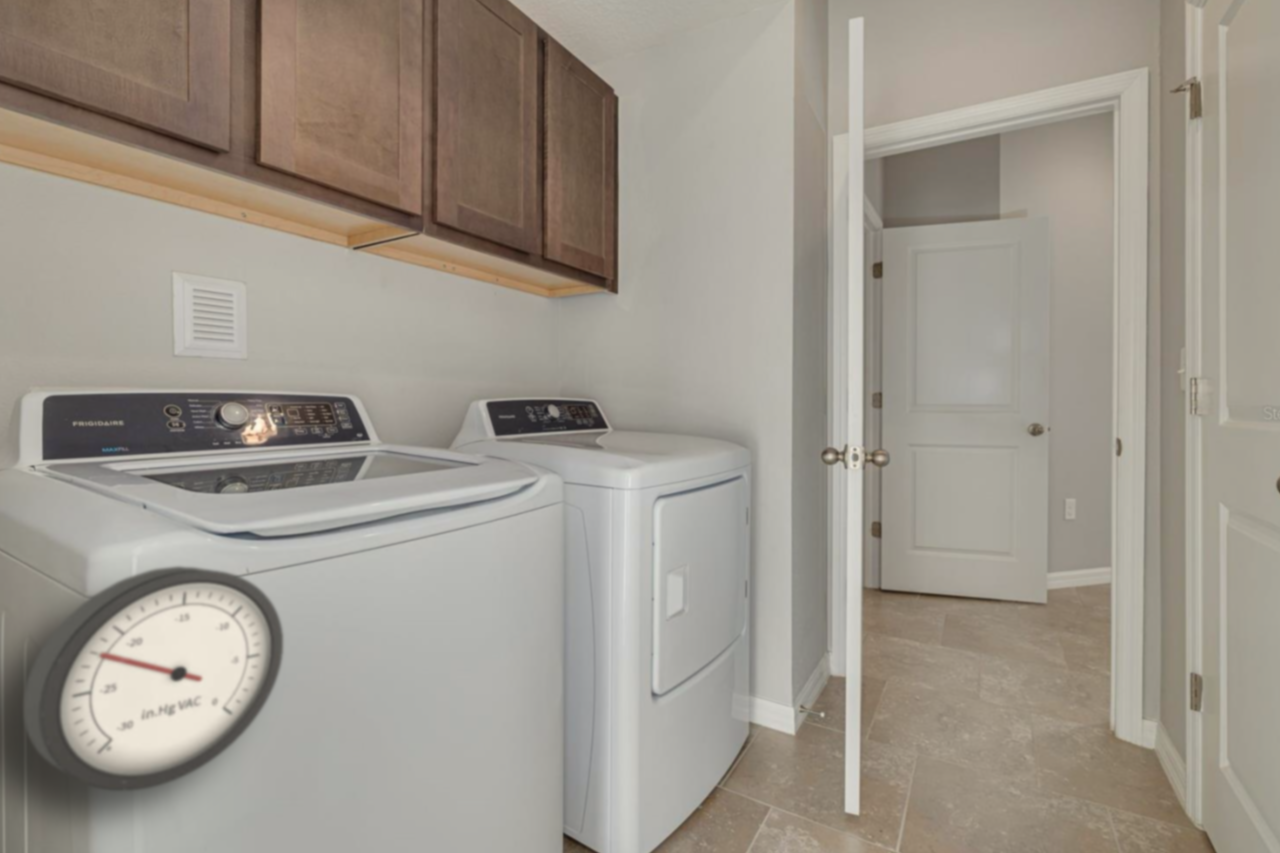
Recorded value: -22; inHg
